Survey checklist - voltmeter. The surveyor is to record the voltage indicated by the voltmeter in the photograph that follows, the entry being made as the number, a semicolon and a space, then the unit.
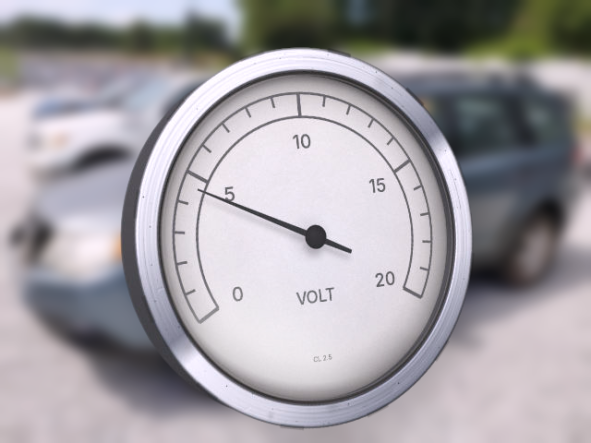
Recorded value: 4.5; V
